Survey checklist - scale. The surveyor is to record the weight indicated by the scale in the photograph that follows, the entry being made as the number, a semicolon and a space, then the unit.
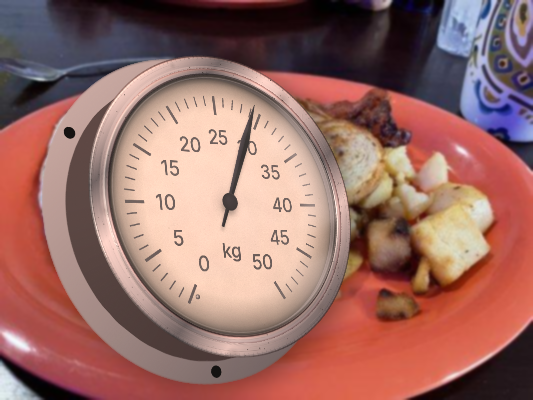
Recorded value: 29; kg
